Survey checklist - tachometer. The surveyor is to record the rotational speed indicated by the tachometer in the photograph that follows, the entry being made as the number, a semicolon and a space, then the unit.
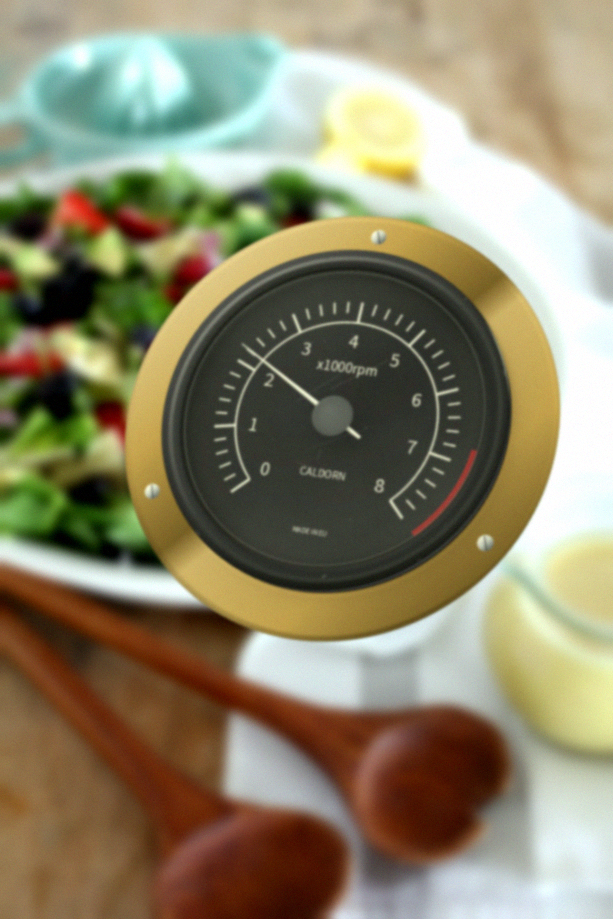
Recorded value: 2200; rpm
